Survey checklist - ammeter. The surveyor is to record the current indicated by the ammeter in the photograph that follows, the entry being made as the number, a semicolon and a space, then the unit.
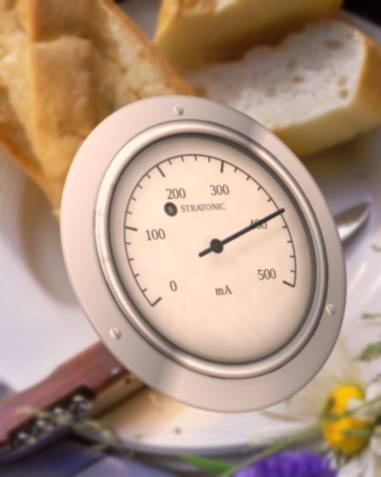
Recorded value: 400; mA
